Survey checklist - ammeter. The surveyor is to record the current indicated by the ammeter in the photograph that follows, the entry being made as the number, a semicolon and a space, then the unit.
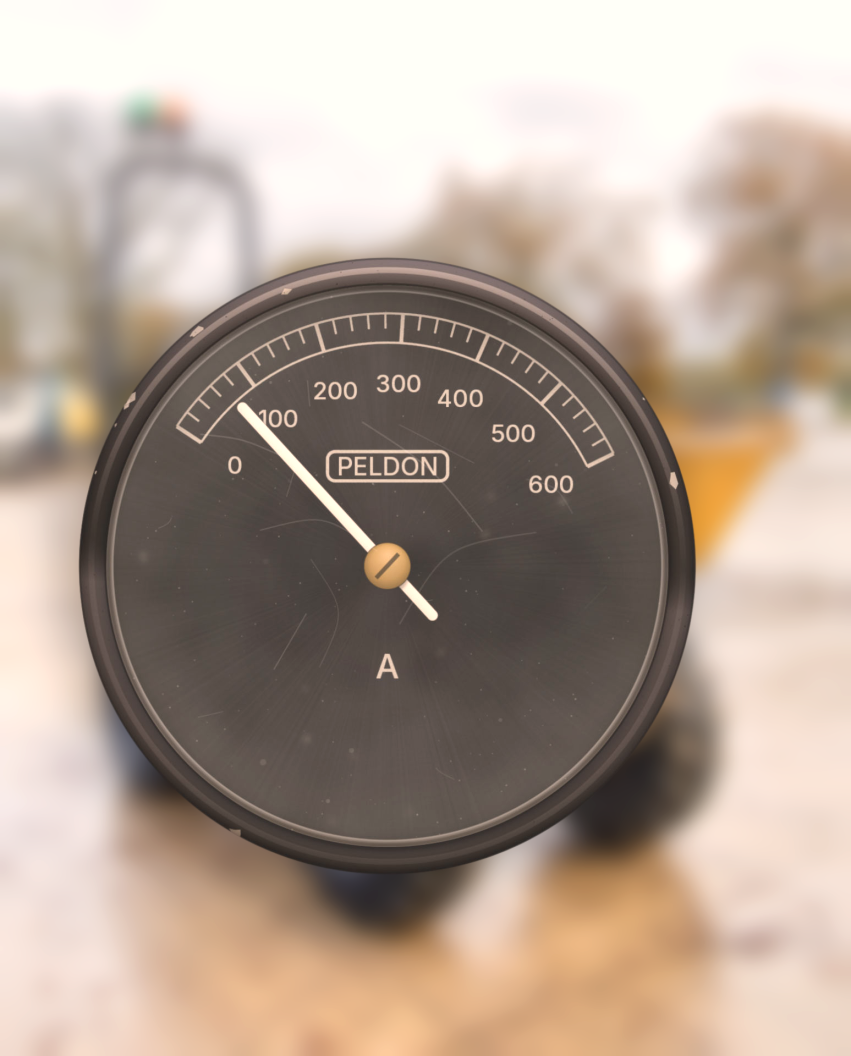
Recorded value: 70; A
